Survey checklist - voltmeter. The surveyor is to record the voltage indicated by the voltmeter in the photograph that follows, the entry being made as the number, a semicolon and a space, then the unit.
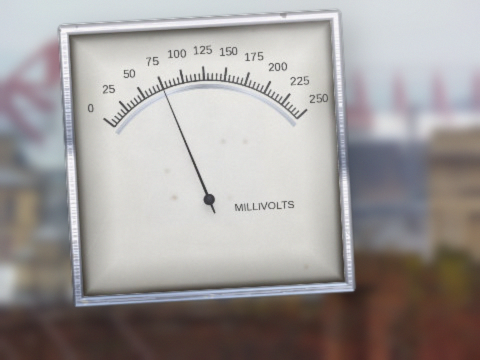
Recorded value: 75; mV
